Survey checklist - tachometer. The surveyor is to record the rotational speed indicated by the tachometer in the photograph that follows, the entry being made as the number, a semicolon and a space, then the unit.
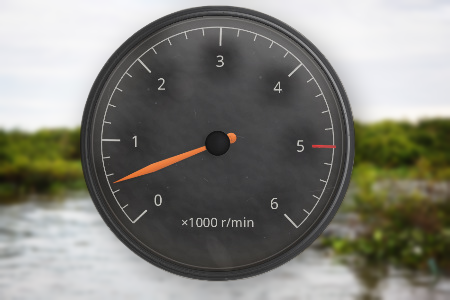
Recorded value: 500; rpm
